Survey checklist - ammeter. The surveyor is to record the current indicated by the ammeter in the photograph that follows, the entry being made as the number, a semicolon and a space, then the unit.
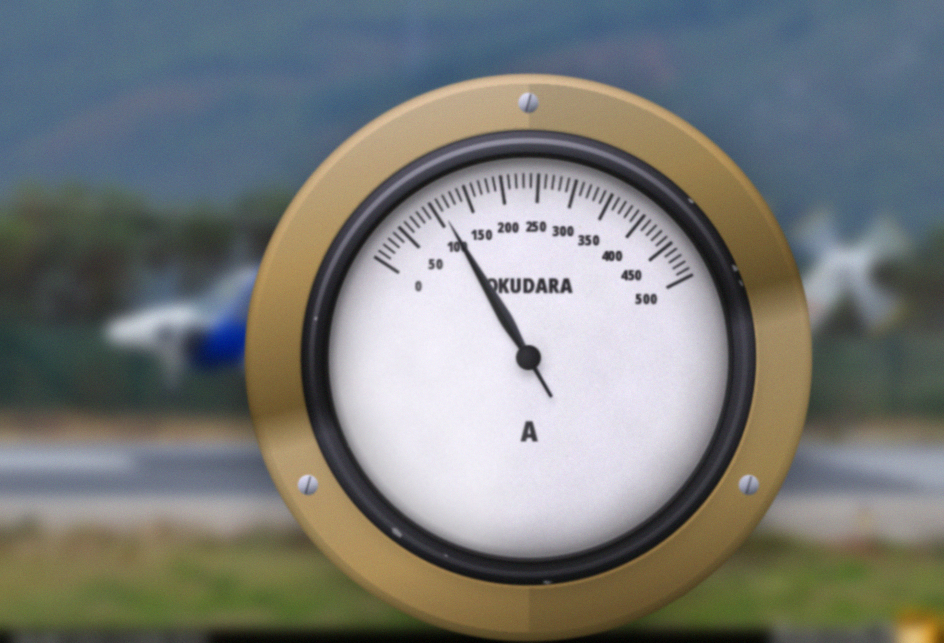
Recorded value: 110; A
